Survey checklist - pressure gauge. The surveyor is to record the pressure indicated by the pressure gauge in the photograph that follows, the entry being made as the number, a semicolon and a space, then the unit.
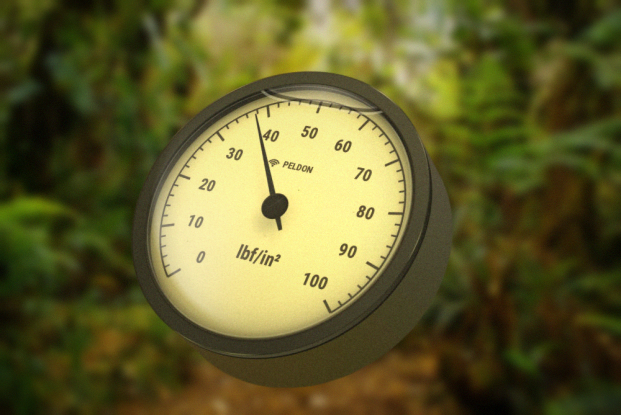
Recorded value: 38; psi
